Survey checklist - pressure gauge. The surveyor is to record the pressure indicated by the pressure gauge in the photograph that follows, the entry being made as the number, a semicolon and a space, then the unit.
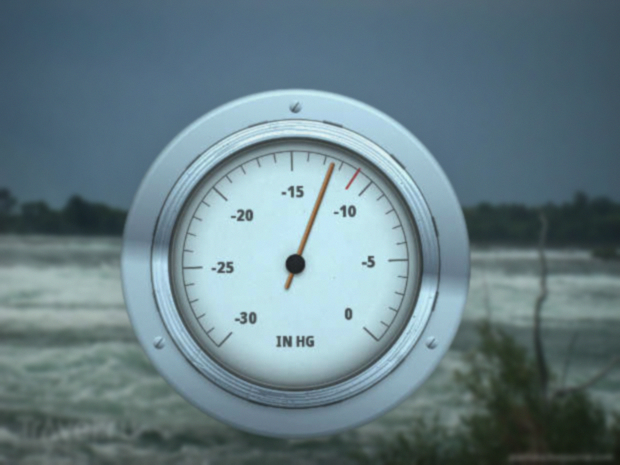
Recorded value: -12.5; inHg
